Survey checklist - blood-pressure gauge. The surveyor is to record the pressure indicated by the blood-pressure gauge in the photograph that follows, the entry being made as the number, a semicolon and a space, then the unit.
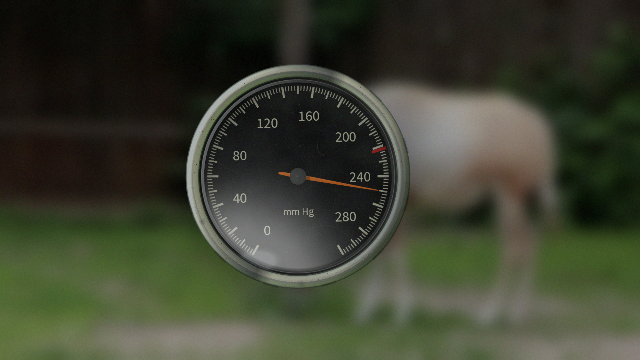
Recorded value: 250; mmHg
